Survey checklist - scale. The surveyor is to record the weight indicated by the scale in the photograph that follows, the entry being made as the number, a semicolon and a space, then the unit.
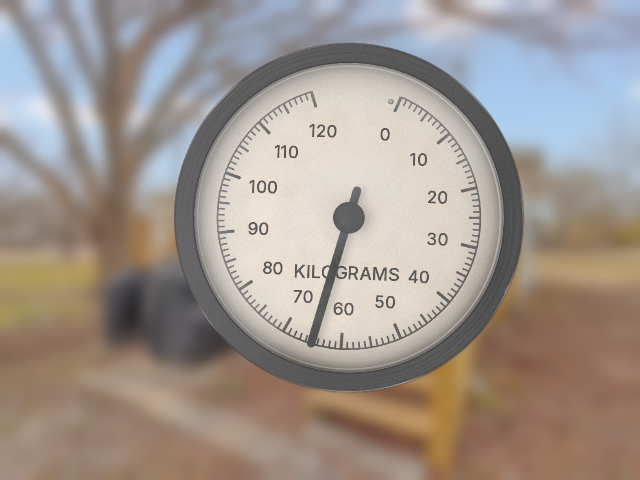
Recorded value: 65; kg
